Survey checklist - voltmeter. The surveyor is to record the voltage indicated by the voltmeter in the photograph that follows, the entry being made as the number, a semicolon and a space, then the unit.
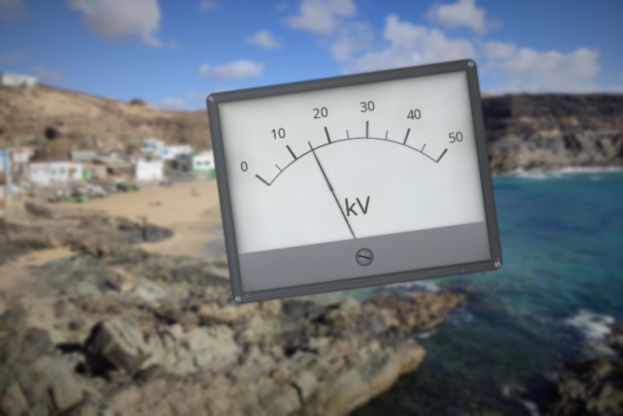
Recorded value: 15; kV
